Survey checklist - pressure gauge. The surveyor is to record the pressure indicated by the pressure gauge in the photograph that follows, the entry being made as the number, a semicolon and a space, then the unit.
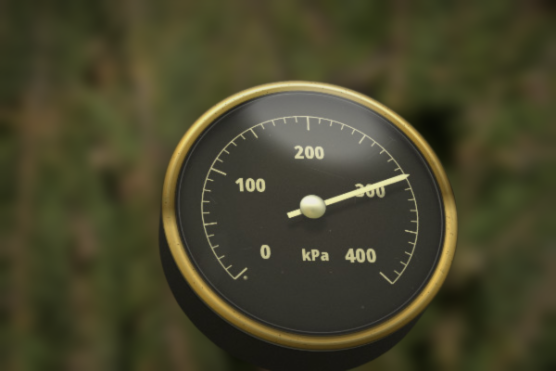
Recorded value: 300; kPa
